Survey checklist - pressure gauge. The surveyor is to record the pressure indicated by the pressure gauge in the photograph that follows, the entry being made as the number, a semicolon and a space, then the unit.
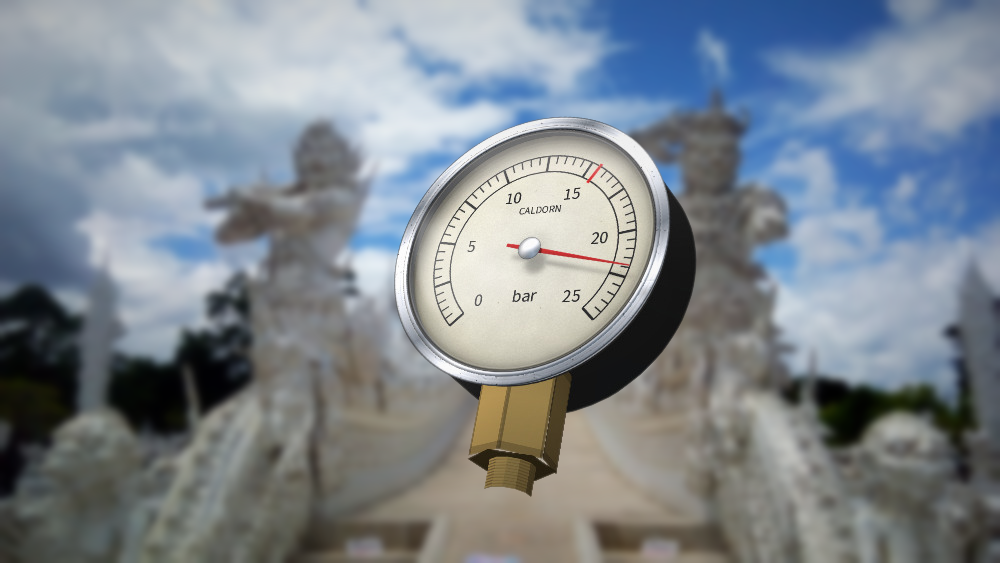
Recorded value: 22; bar
